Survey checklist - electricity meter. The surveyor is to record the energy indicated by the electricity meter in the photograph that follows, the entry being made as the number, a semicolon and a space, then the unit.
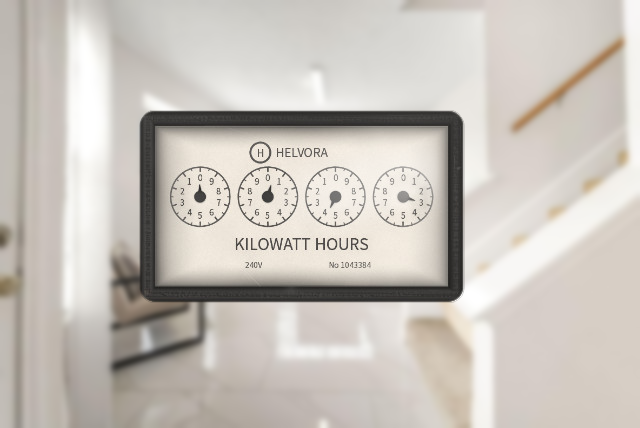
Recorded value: 43; kWh
